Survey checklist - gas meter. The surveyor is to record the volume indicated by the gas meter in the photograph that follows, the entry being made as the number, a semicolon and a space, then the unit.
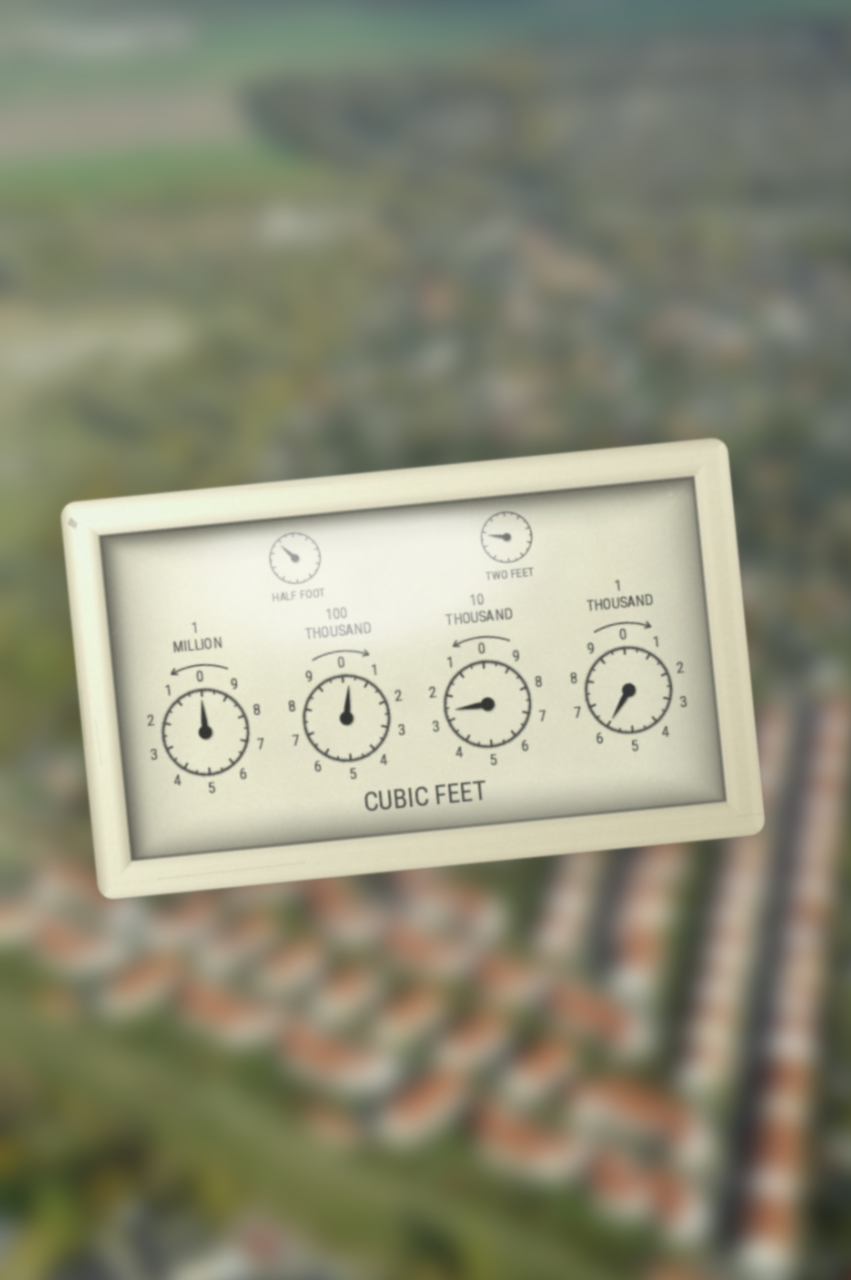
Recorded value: 2600; ft³
